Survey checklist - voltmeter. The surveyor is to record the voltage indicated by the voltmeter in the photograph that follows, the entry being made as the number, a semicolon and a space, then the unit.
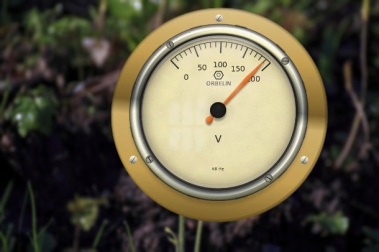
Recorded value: 190; V
